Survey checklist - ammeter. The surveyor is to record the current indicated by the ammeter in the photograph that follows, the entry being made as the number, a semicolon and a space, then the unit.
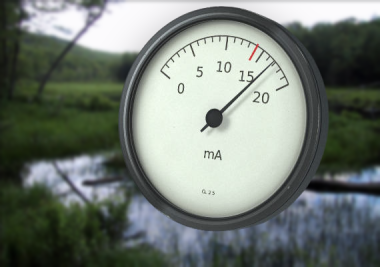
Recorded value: 17; mA
